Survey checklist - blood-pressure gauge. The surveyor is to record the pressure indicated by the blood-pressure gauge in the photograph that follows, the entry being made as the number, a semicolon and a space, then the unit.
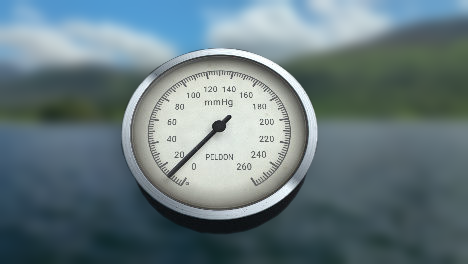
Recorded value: 10; mmHg
